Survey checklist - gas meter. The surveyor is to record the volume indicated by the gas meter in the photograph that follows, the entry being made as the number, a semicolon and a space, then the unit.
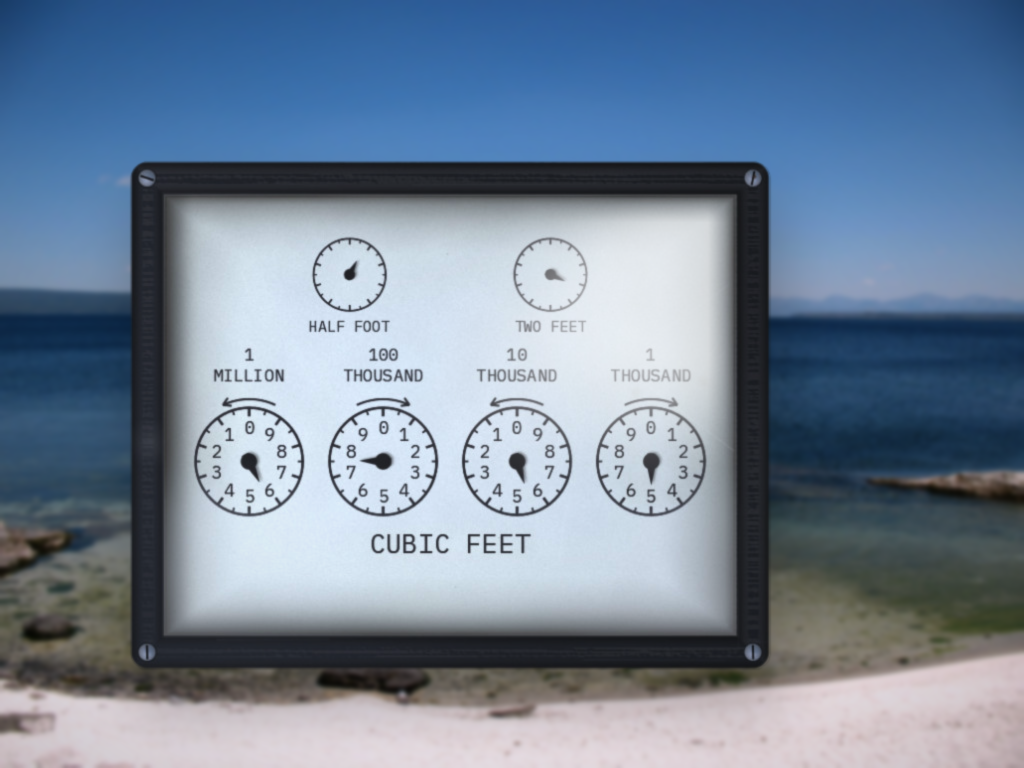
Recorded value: 575500; ft³
